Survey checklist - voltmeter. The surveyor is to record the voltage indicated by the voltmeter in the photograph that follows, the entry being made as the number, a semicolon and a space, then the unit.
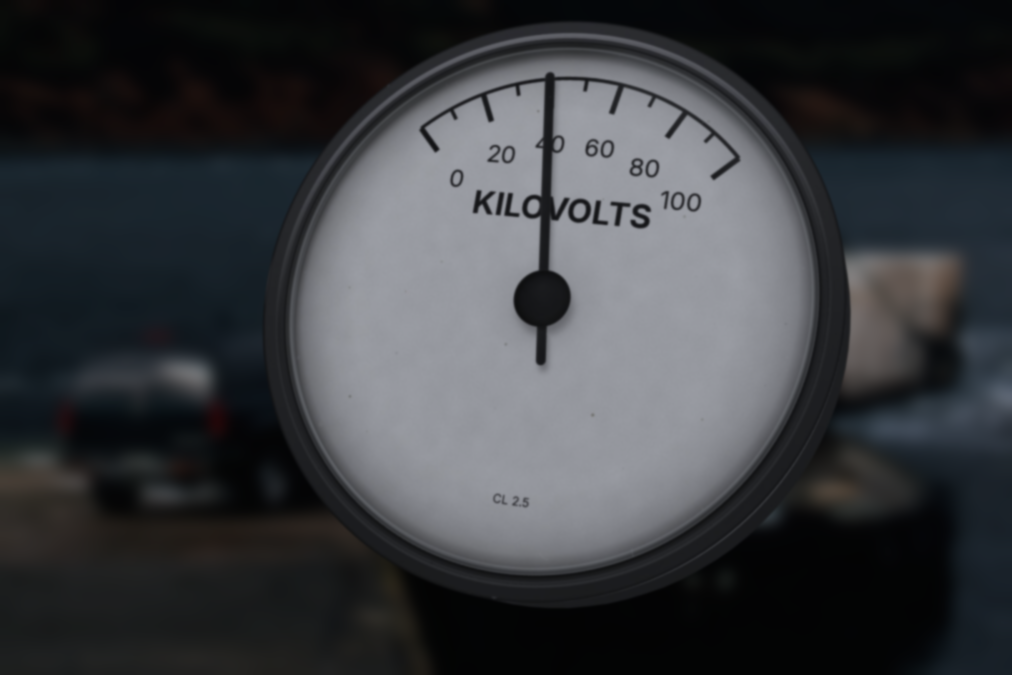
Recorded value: 40; kV
